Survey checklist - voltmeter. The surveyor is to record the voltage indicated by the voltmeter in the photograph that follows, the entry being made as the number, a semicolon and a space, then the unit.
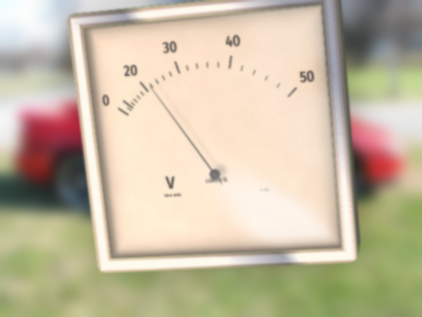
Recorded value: 22; V
